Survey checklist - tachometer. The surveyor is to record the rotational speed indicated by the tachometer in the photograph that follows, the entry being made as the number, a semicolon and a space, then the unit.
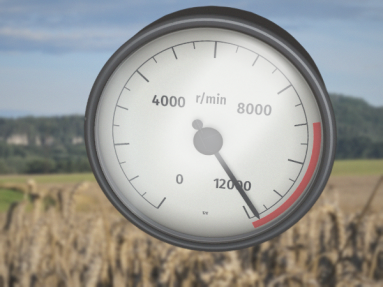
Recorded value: 11750; rpm
